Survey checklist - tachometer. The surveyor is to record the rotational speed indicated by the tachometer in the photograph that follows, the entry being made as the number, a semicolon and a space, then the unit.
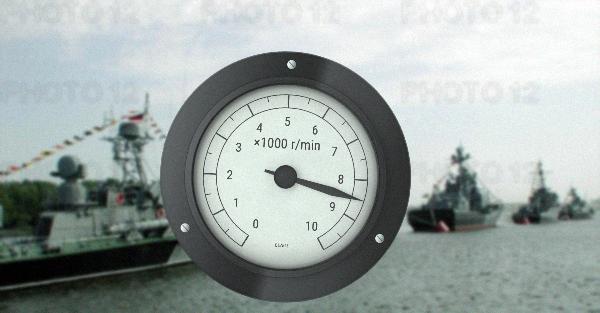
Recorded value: 8500; rpm
